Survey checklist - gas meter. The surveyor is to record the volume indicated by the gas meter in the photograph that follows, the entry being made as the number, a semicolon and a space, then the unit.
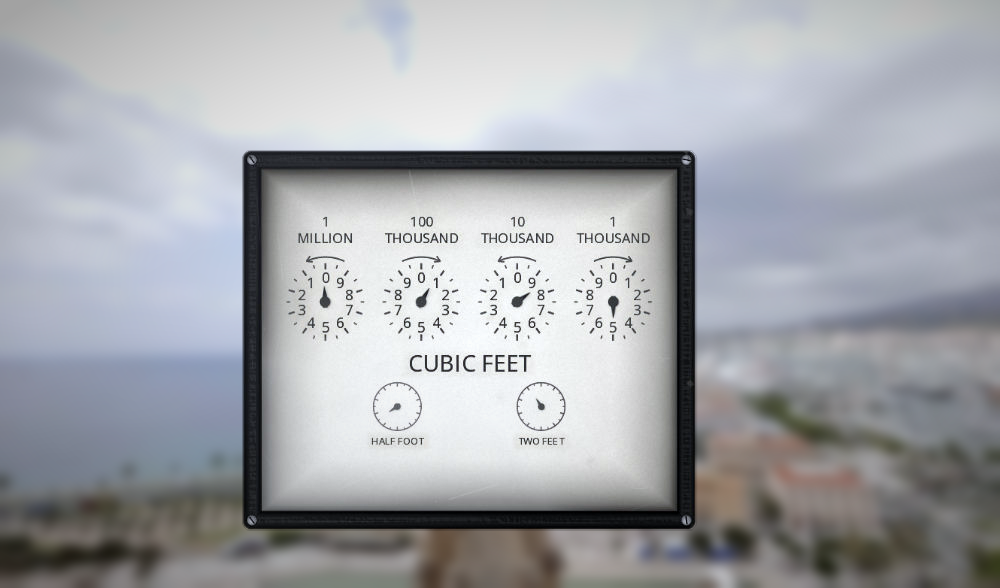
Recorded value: 8500; ft³
